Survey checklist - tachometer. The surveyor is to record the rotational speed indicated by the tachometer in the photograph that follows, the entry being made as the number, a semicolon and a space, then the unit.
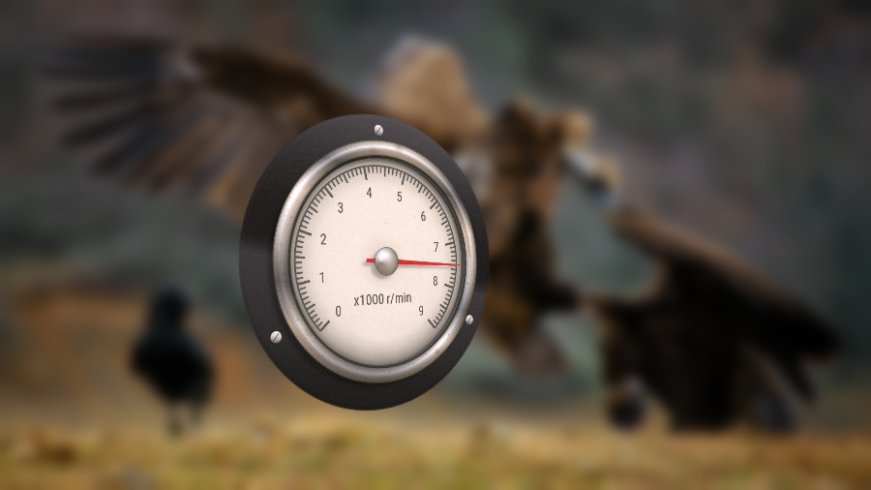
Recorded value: 7500; rpm
